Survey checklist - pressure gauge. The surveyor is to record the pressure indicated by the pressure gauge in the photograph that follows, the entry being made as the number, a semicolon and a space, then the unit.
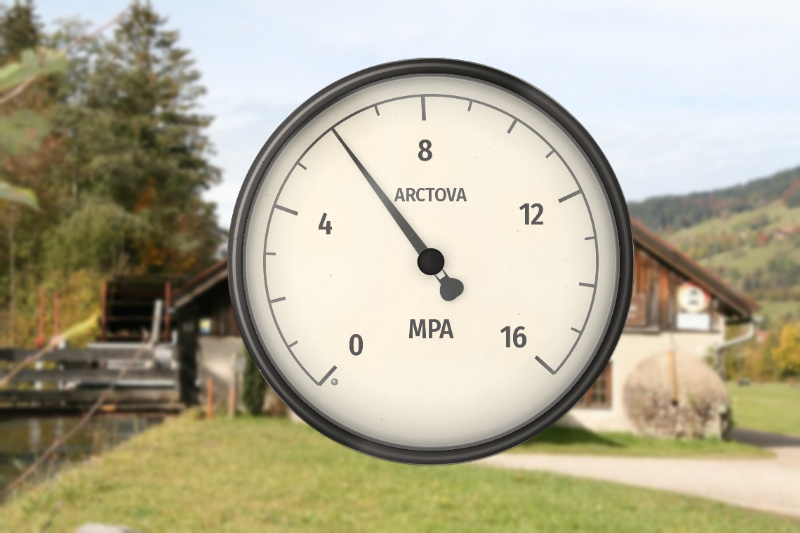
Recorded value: 6; MPa
